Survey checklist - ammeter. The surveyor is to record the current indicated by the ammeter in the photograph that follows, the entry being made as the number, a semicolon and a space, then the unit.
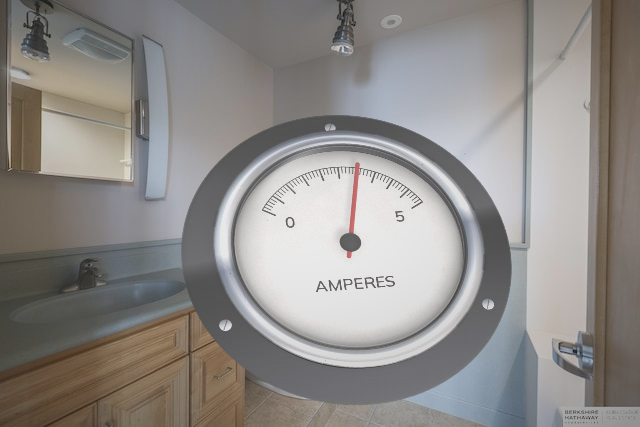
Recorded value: 3; A
